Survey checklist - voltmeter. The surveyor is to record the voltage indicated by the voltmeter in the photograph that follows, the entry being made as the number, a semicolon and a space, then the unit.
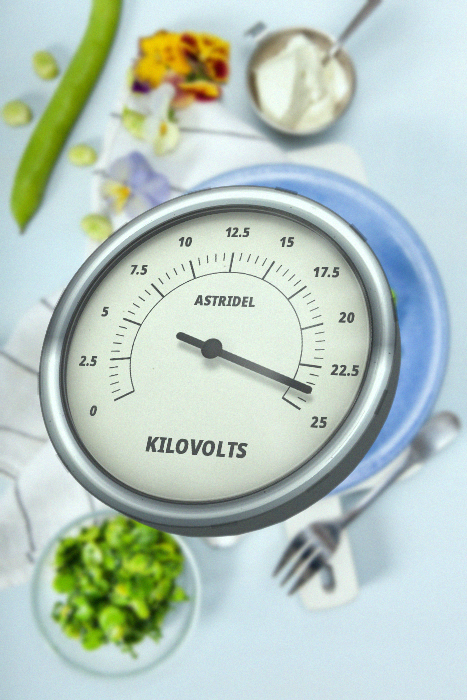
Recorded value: 24; kV
